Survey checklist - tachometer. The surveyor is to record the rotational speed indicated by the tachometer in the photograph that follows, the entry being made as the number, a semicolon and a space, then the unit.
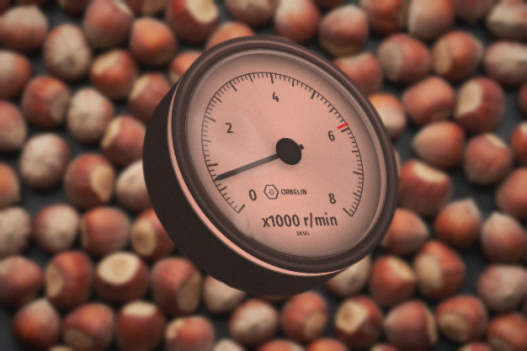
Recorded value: 700; rpm
